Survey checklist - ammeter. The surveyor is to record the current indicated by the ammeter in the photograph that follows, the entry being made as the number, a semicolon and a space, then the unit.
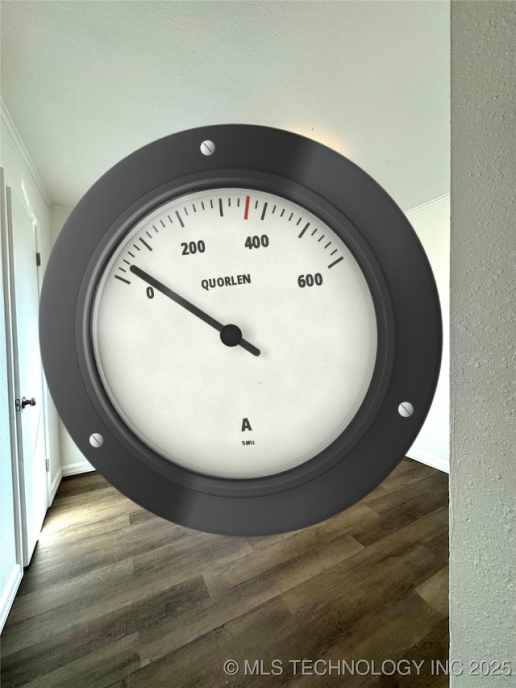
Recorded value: 40; A
